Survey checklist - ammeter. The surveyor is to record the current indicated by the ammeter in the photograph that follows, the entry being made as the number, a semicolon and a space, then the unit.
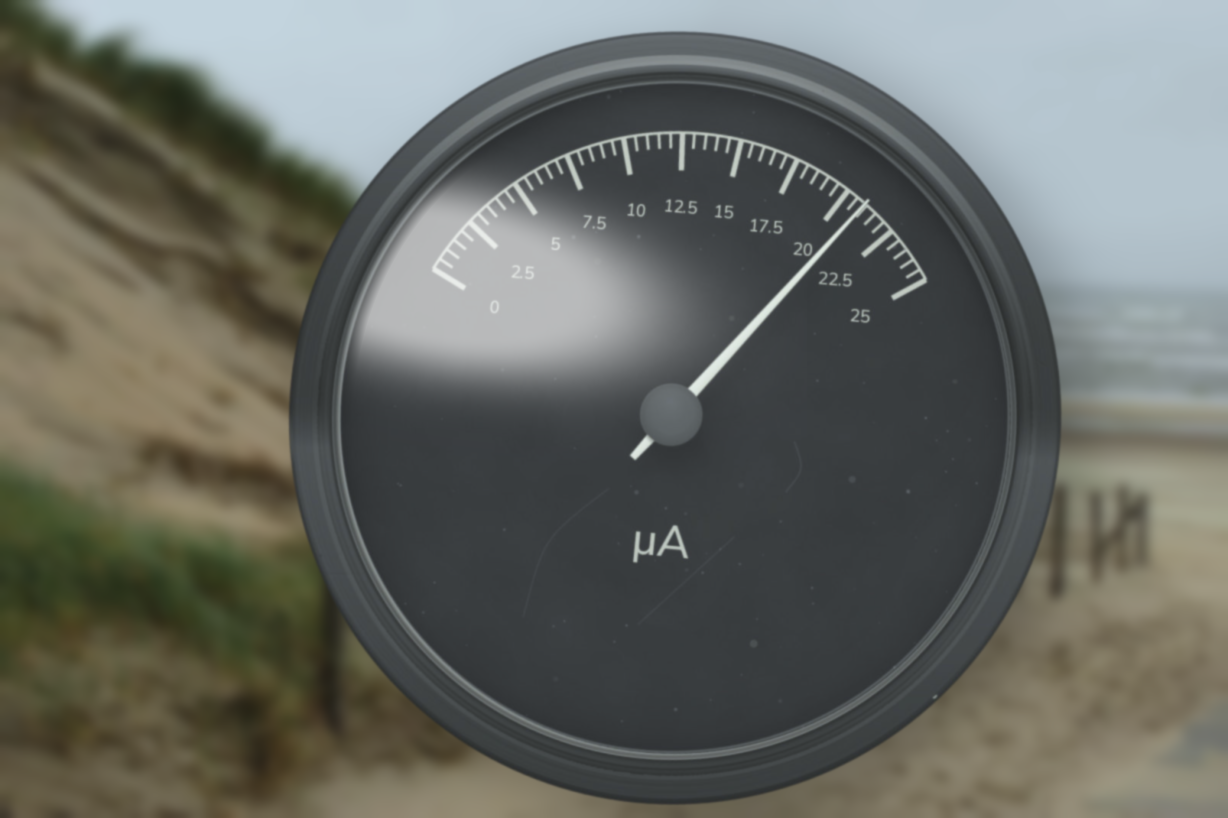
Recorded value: 21; µA
